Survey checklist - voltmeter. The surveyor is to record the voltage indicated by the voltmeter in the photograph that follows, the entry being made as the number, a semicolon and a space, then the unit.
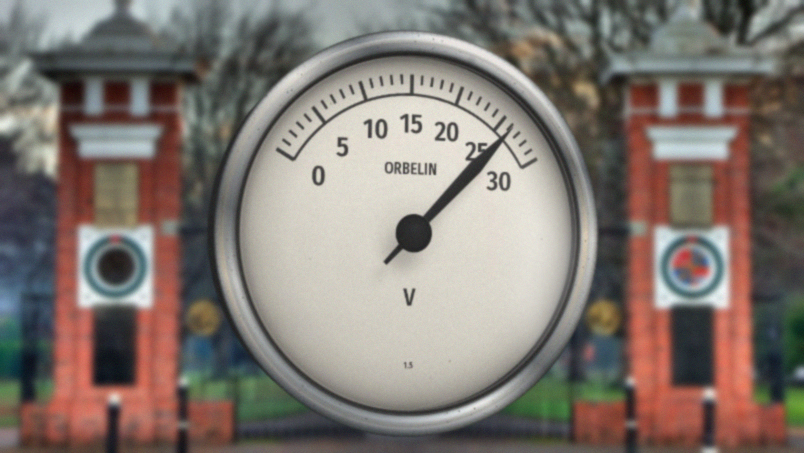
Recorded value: 26; V
